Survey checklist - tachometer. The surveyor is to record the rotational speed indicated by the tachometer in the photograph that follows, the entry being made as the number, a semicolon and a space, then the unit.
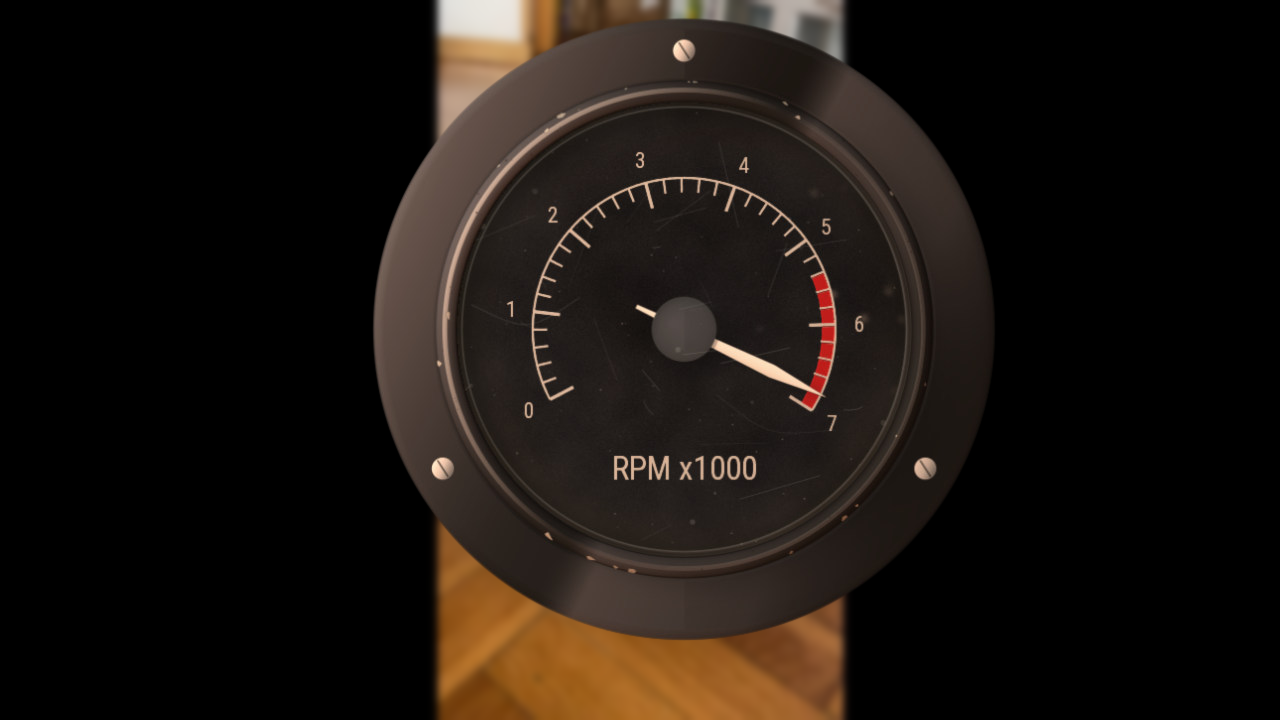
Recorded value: 6800; rpm
